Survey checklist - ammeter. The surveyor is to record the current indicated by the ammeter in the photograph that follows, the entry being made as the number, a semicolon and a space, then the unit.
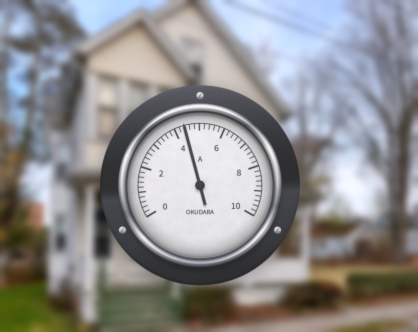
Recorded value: 4.4; A
